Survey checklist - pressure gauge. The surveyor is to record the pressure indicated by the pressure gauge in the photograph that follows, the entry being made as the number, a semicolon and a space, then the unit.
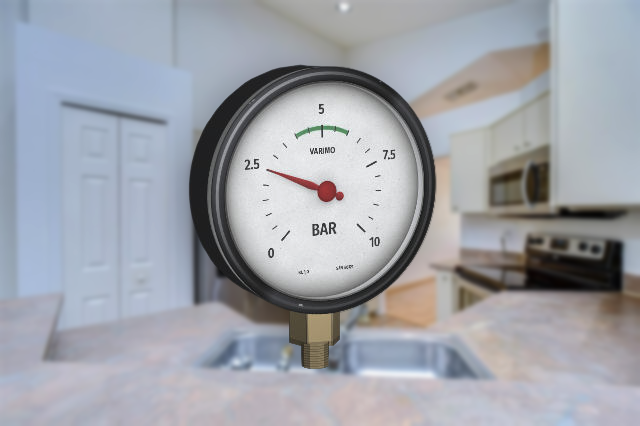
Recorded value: 2.5; bar
